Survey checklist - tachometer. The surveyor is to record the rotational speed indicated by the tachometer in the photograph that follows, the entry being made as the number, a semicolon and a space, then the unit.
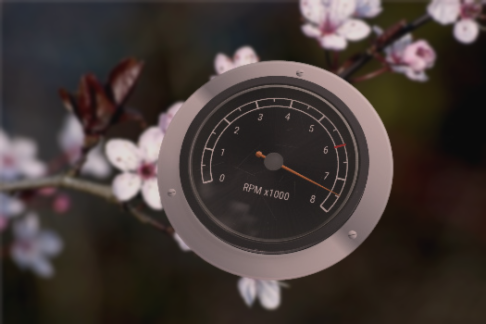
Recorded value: 7500; rpm
